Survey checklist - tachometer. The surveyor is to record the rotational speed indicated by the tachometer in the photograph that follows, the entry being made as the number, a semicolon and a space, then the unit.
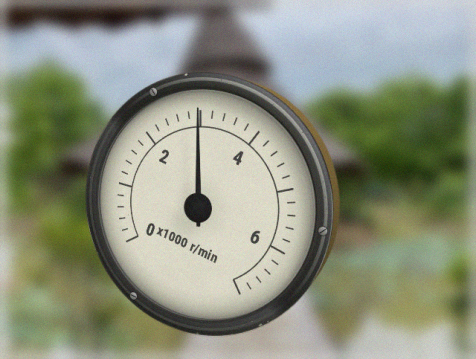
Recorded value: 3000; rpm
